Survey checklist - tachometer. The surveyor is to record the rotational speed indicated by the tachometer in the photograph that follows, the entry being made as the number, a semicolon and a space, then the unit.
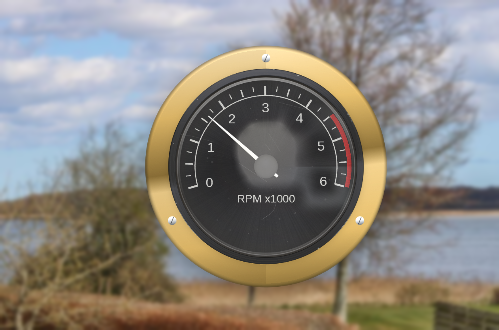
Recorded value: 1625; rpm
